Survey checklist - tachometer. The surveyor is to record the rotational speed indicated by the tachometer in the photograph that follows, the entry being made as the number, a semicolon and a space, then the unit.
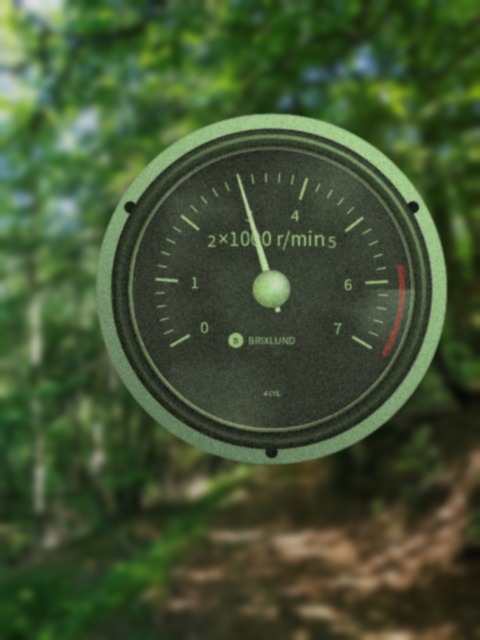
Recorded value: 3000; rpm
